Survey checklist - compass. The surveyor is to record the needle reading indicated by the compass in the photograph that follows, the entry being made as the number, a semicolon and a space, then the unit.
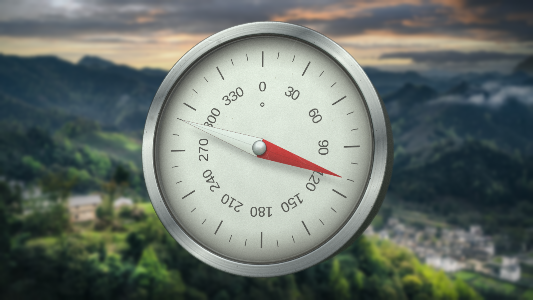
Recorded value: 110; °
